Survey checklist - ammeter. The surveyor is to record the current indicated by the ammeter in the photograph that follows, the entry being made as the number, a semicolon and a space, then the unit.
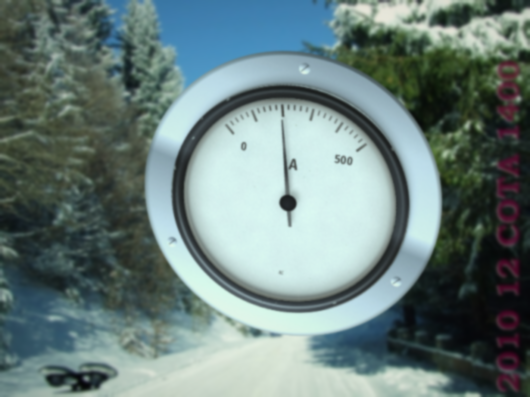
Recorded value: 200; A
